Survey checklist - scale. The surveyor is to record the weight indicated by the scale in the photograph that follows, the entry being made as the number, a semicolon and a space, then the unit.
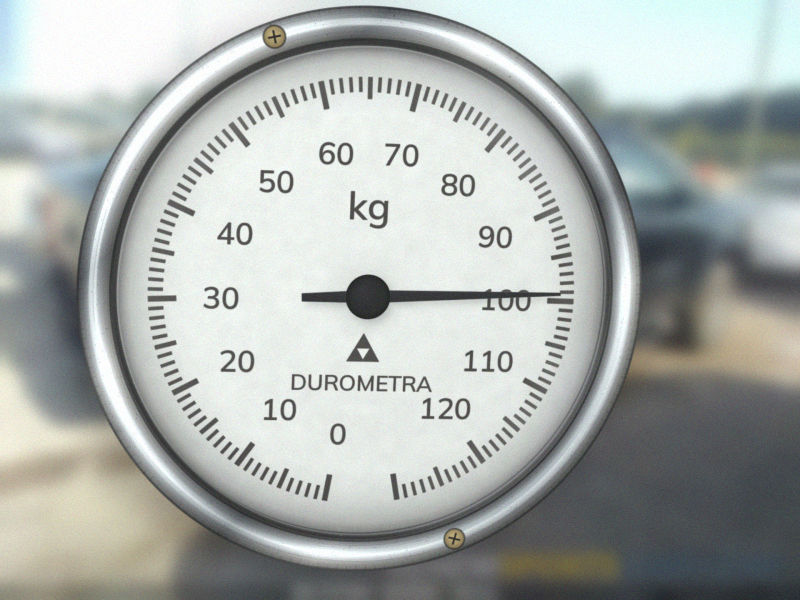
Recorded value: 99; kg
